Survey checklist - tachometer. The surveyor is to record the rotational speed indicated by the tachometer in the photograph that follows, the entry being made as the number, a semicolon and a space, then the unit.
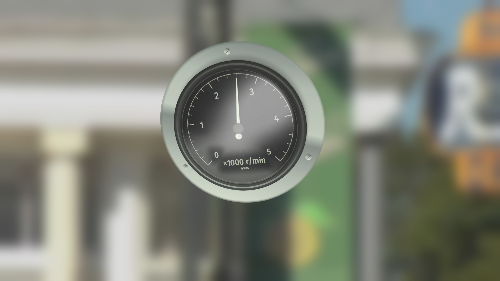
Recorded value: 2600; rpm
